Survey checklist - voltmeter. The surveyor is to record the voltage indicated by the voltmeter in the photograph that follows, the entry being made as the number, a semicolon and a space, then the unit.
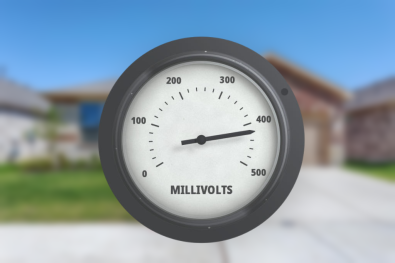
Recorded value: 420; mV
